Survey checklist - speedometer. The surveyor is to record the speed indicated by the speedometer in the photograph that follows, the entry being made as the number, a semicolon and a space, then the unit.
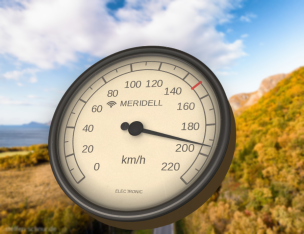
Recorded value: 195; km/h
